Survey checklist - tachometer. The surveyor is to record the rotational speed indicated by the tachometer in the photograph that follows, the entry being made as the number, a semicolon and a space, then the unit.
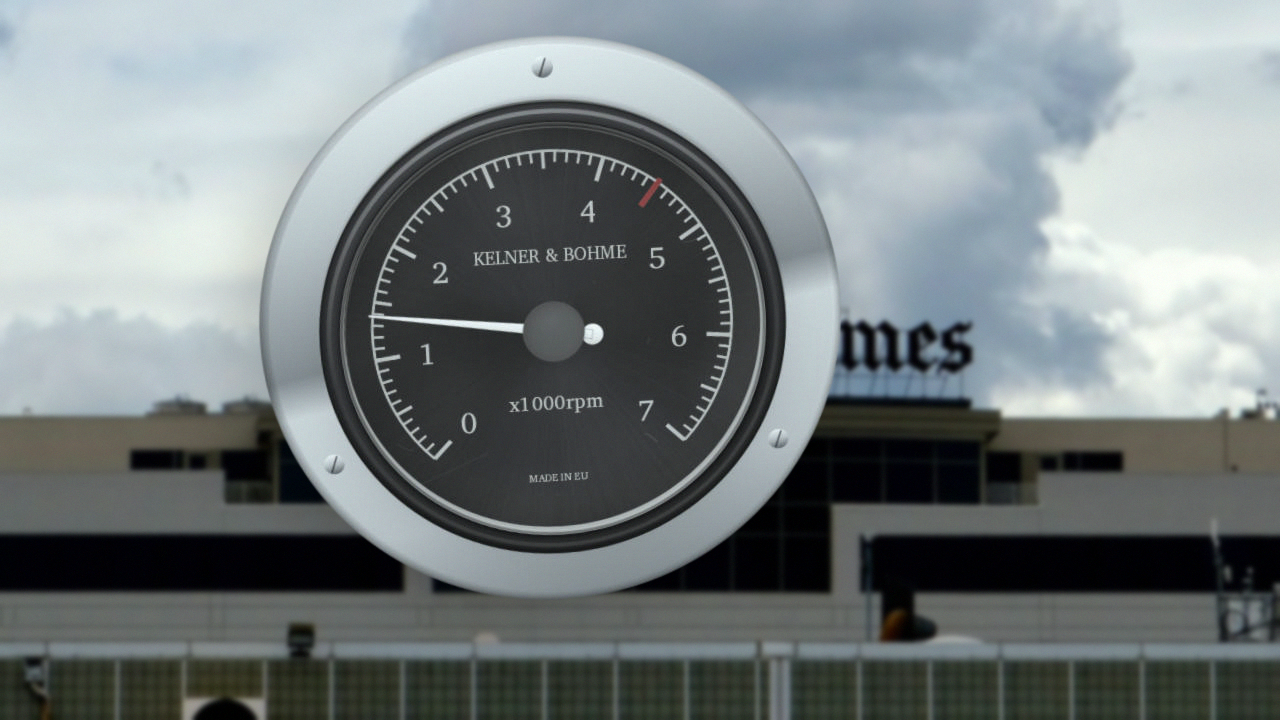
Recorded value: 1400; rpm
